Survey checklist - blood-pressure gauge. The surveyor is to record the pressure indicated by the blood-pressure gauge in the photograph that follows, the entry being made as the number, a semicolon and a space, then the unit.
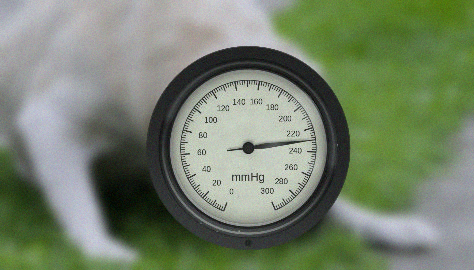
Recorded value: 230; mmHg
